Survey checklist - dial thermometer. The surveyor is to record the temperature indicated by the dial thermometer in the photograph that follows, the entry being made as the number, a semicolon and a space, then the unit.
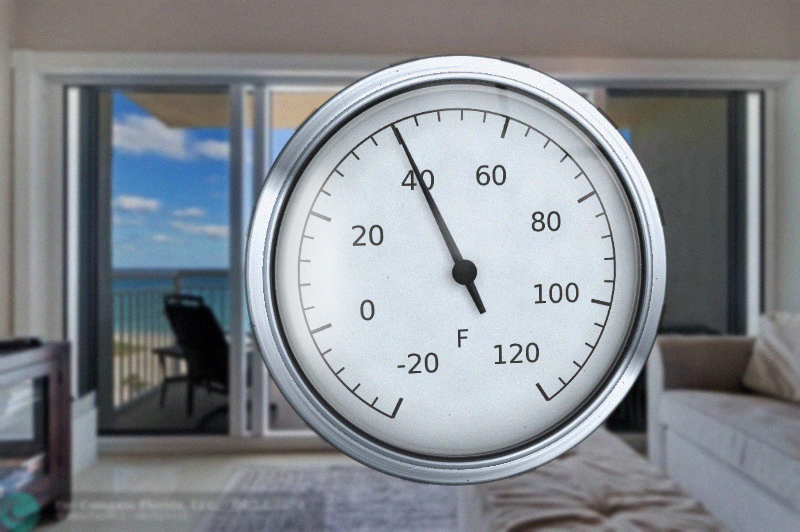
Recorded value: 40; °F
